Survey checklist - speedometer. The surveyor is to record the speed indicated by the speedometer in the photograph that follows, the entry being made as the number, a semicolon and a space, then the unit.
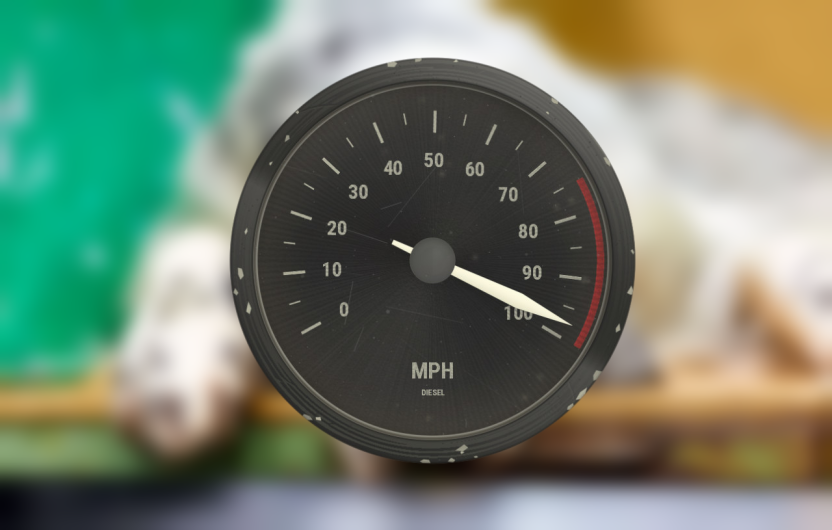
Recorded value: 97.5; mph
